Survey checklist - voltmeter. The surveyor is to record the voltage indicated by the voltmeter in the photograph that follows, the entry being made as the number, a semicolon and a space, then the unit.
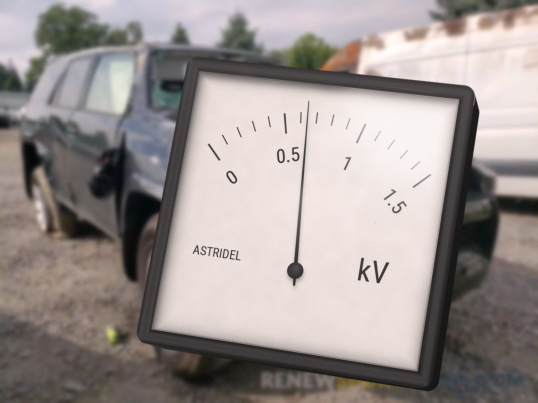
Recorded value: 0.65; kV
